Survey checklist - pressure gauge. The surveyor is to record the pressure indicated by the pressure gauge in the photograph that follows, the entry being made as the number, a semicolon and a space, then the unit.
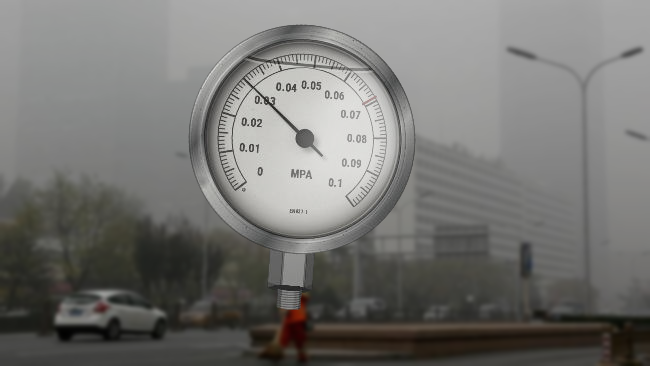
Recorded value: 0.03; MPa
